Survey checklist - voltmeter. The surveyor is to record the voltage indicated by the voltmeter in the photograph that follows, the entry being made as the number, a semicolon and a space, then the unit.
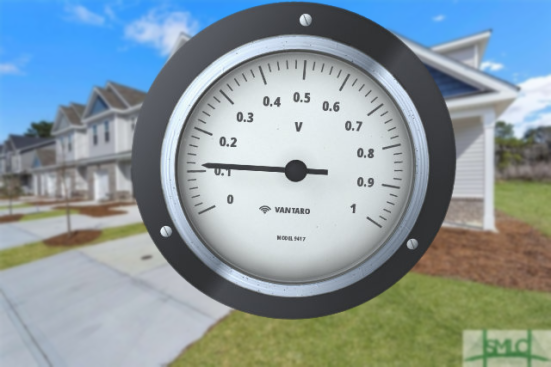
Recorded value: 0.12; V
